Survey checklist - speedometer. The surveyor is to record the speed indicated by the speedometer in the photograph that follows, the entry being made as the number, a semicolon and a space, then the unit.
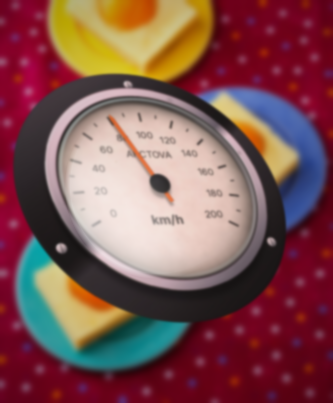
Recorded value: 80; km/h
